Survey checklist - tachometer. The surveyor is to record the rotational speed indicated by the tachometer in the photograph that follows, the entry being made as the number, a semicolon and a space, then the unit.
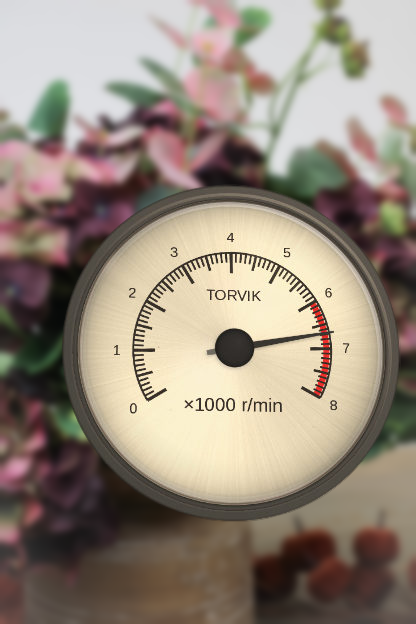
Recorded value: 6700; rpm
